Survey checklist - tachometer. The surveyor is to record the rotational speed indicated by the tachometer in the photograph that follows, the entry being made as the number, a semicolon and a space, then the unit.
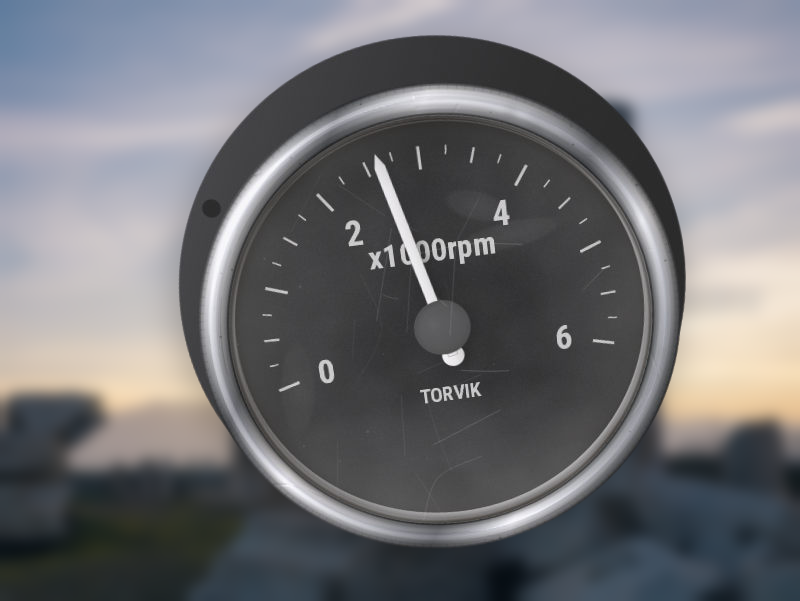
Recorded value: 2625; rpm
